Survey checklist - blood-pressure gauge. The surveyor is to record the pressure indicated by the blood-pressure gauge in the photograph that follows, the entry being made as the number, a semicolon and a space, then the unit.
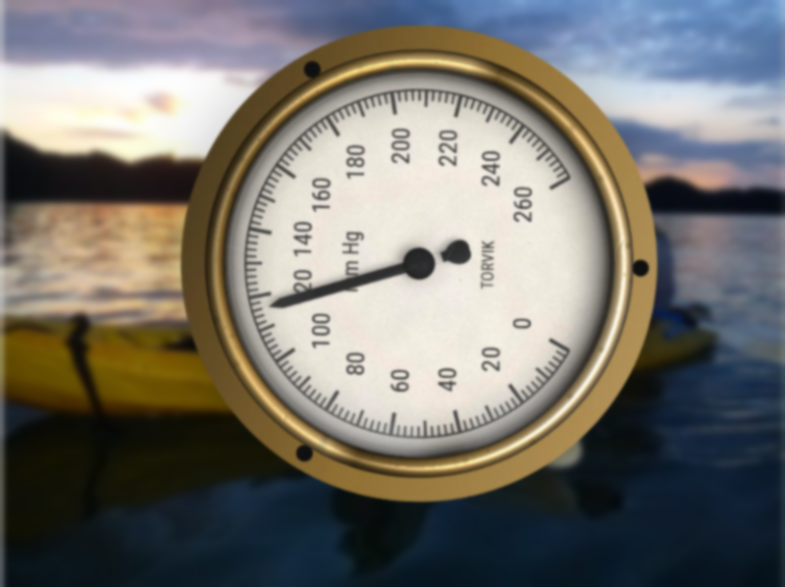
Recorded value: 116; mmHg
